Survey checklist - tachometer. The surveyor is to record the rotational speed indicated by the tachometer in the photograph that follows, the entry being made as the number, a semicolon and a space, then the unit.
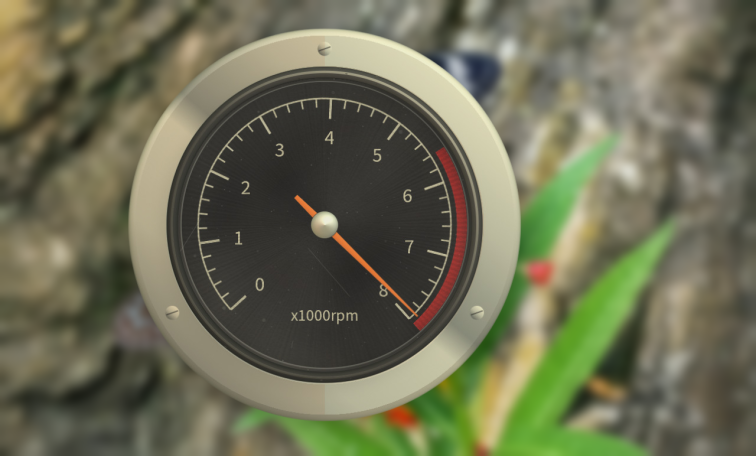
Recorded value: 7900; rpm
